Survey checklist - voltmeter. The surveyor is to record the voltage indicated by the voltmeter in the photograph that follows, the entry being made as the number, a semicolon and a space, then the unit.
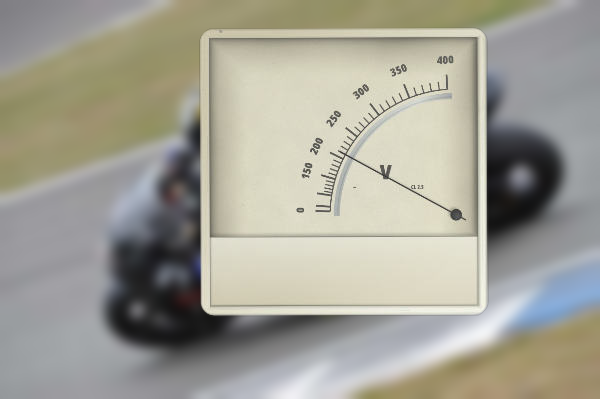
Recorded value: 210; V
